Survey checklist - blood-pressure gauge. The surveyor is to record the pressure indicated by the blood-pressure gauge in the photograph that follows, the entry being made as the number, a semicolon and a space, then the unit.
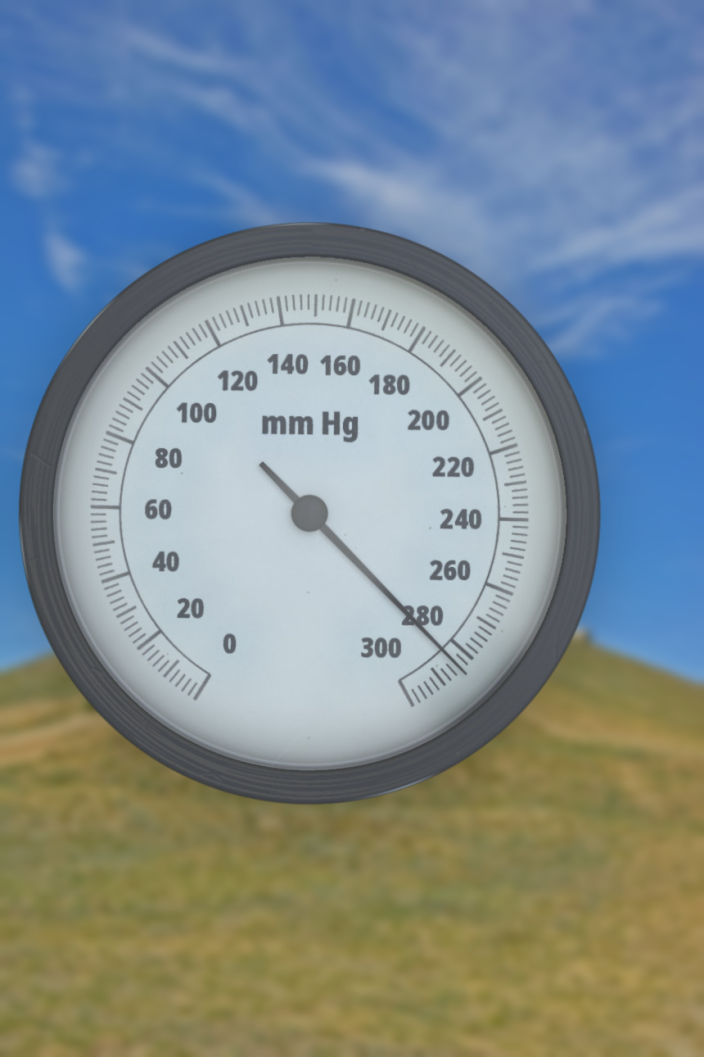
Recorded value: 284; mmHg
